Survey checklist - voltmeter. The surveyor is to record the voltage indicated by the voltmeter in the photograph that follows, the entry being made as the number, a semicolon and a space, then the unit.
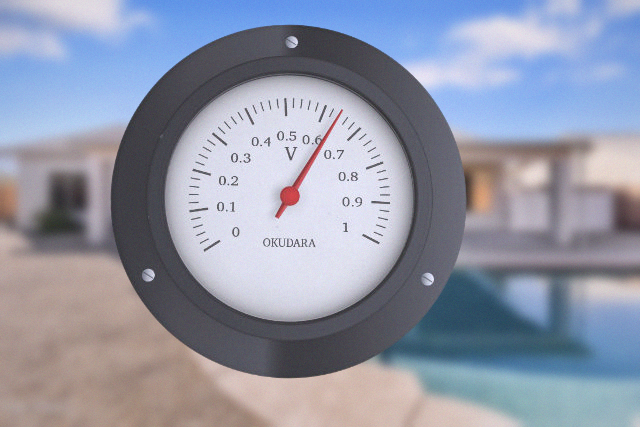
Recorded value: 0.64; V
